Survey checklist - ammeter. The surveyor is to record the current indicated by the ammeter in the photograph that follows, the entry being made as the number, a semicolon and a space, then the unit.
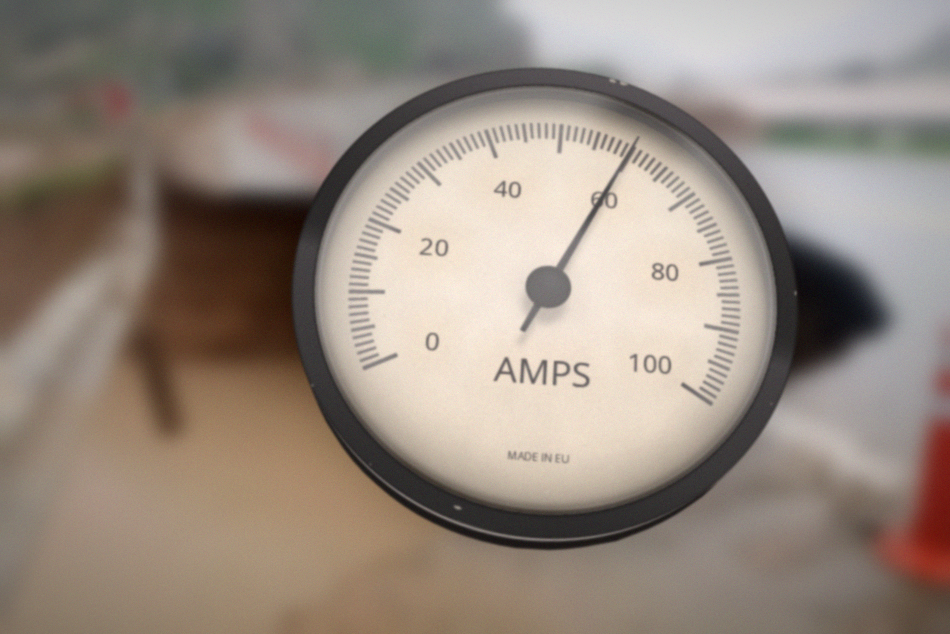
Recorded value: 60; A
